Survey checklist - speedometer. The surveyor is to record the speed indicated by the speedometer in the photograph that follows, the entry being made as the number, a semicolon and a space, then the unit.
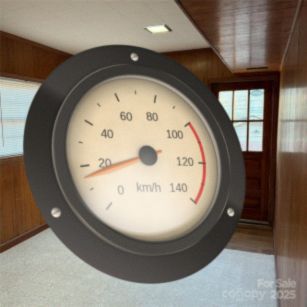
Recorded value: 15; km/h
